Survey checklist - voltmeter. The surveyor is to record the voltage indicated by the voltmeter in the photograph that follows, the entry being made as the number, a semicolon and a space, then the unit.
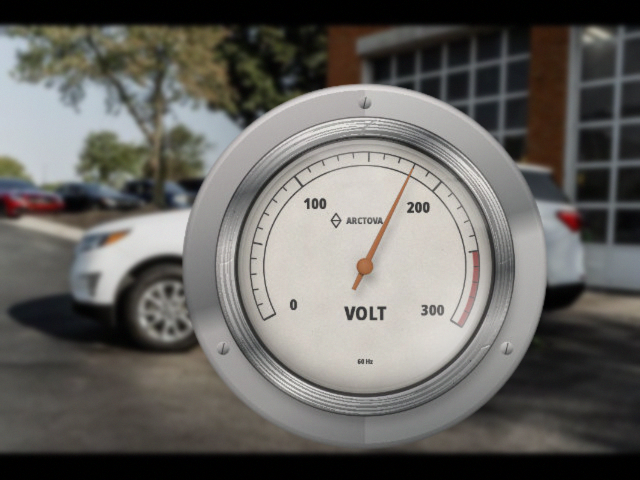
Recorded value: 180; V
